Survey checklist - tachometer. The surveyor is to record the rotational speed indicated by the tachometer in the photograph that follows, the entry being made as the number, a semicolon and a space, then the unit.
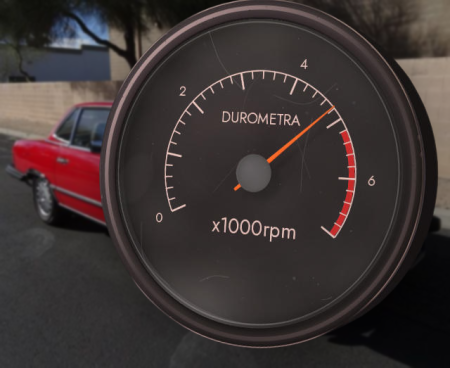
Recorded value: 4800; rpm
